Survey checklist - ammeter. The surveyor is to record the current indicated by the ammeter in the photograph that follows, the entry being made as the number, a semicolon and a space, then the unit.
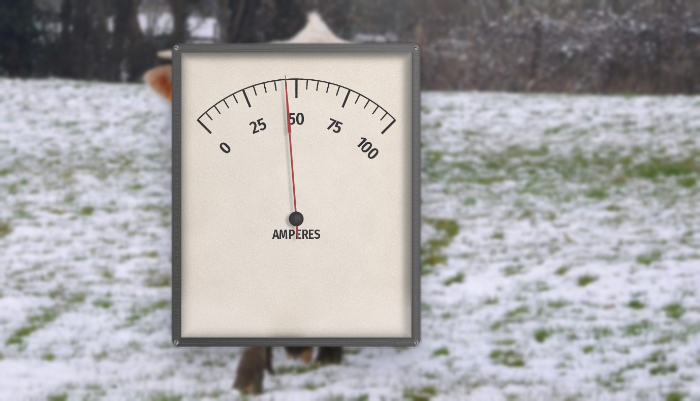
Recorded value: 45; A
